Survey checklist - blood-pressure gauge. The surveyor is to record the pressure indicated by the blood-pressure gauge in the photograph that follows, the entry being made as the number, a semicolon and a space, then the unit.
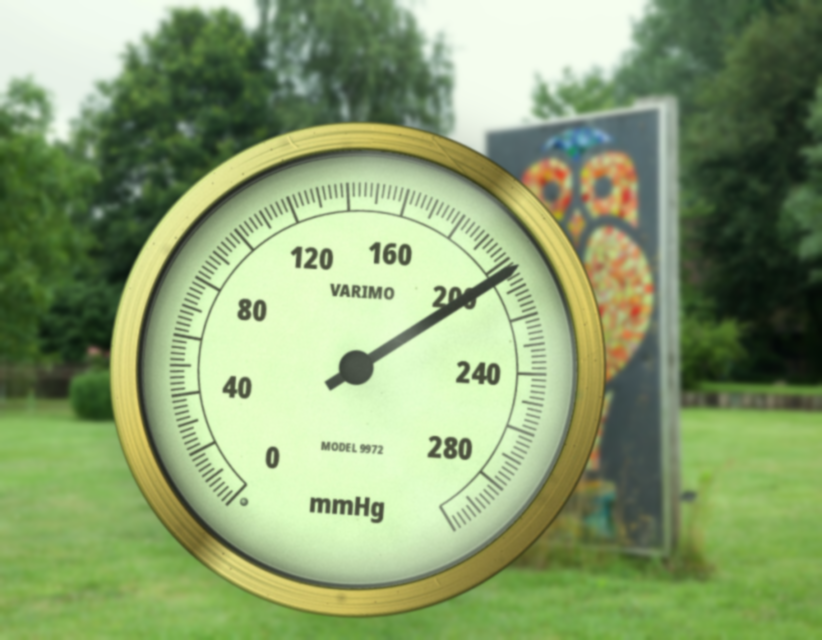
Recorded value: 204; mmHg
